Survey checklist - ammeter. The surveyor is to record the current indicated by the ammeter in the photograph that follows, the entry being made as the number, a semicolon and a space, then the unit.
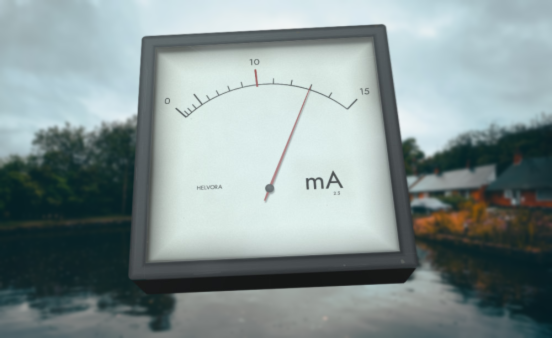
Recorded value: 13; mA
